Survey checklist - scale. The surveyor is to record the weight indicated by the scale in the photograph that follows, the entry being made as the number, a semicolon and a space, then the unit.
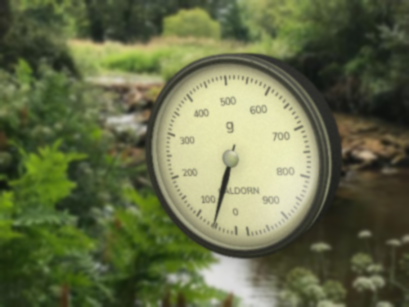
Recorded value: 50; g
